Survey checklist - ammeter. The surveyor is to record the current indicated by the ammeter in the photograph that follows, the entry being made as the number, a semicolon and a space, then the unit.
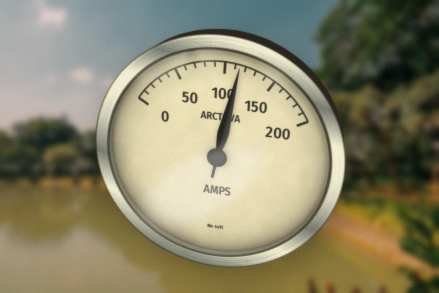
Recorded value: 115; A
